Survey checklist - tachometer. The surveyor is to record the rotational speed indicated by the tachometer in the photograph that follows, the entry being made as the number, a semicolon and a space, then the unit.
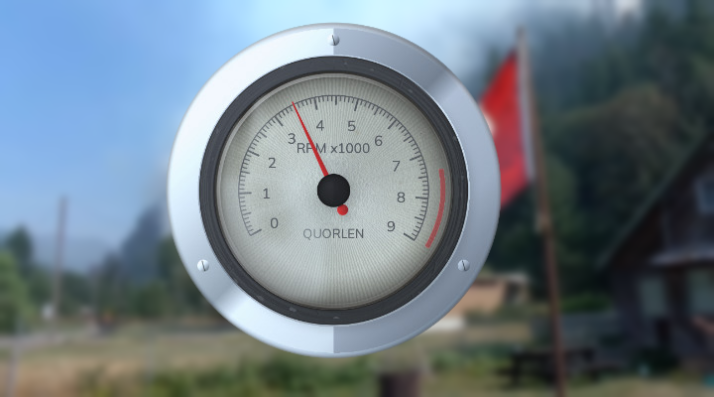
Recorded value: 3500; rpm
